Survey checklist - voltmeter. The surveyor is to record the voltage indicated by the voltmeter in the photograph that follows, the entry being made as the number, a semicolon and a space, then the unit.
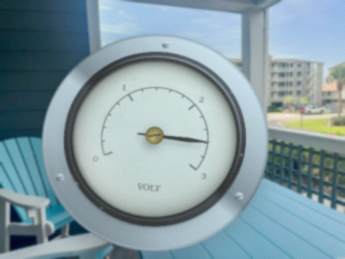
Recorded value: 2.6; V
